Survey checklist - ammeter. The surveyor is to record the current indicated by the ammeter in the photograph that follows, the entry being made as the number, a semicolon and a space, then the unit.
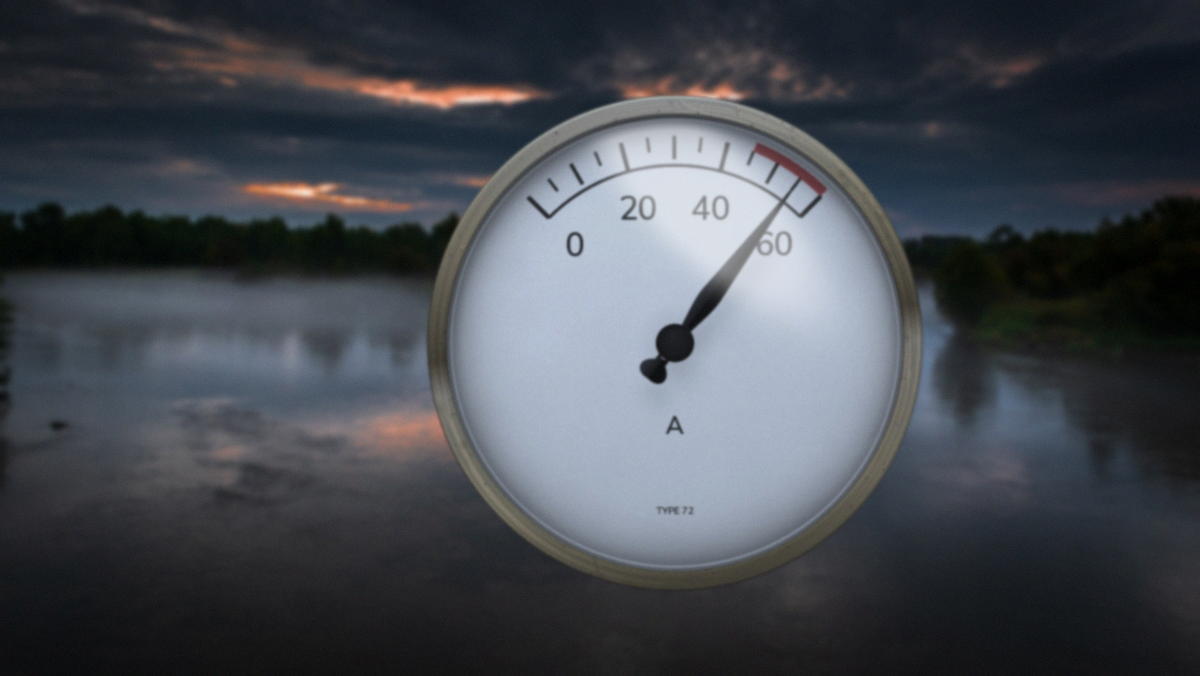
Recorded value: 55; A
